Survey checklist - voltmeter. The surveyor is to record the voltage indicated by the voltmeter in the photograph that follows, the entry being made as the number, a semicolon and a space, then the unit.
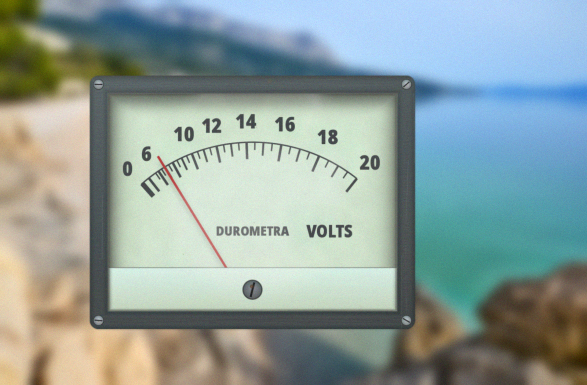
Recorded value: 7; V
